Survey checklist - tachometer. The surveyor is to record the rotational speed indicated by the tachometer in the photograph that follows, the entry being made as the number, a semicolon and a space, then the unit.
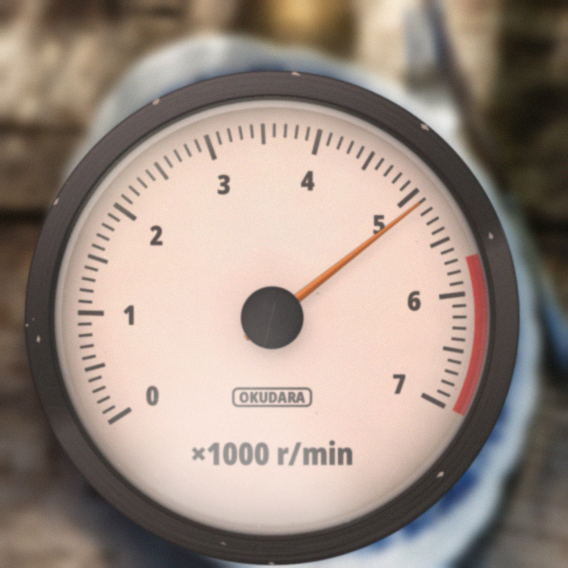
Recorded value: 5100; rpm
